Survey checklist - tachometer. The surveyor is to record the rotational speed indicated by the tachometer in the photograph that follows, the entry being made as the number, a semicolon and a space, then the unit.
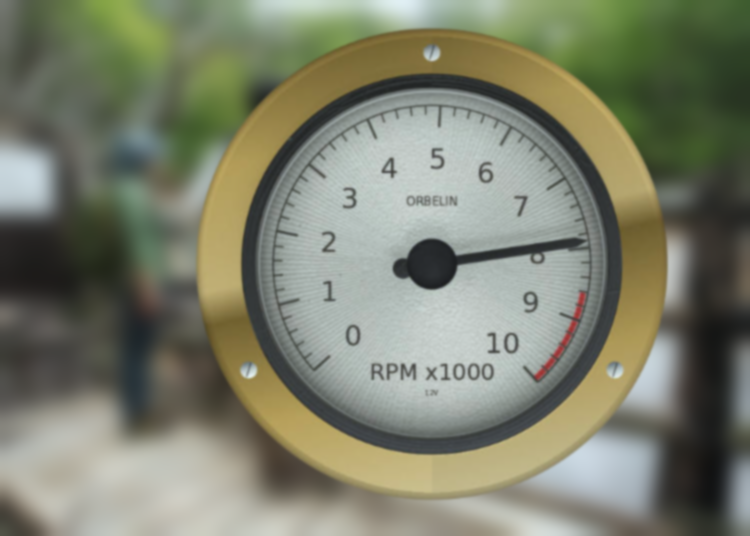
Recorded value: 7900; rpm
